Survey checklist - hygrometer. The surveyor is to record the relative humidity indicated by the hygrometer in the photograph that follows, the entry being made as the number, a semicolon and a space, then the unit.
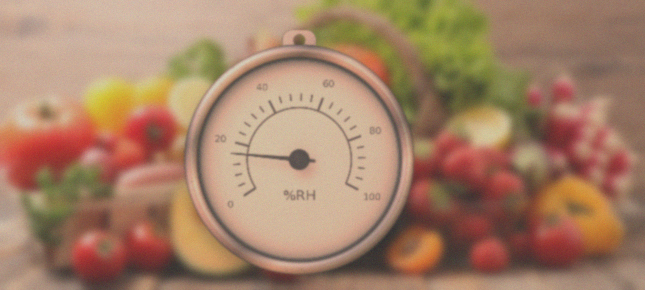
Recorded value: 16; %
